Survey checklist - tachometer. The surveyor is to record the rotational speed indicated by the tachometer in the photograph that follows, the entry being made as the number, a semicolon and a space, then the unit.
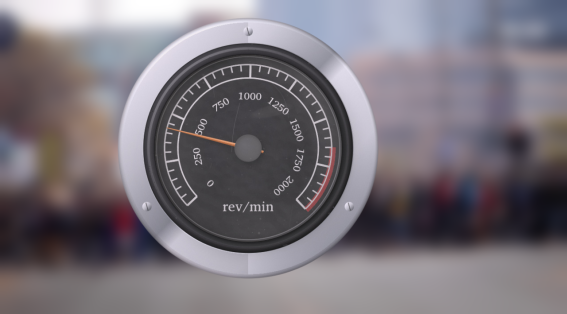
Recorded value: 425; rpm
